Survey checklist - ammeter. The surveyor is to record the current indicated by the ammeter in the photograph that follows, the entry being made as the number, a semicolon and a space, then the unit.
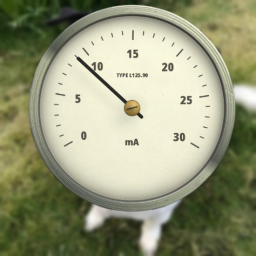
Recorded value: 9; mA
